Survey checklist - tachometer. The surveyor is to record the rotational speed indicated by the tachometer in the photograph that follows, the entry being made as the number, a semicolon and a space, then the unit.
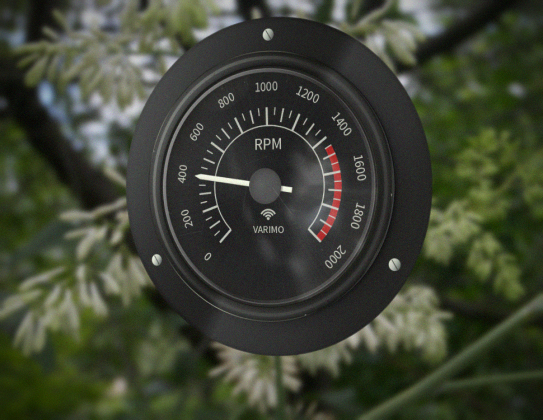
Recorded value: 400; rpm
